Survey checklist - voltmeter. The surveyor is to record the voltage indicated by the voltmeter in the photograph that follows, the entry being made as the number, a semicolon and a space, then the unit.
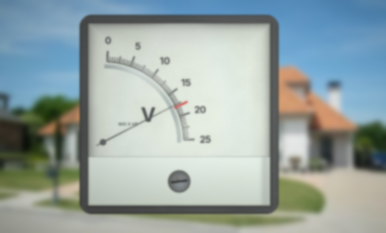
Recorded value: 17.5; V
